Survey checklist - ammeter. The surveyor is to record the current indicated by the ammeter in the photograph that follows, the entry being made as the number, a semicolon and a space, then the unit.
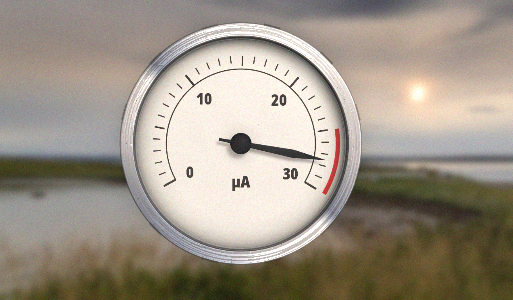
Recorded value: 27.5; µA
